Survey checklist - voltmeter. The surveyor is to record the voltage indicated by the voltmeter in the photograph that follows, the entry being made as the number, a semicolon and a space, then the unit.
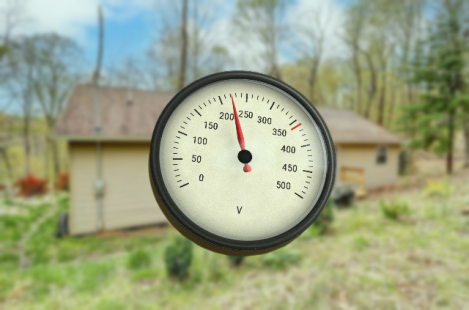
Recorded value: 220; V
